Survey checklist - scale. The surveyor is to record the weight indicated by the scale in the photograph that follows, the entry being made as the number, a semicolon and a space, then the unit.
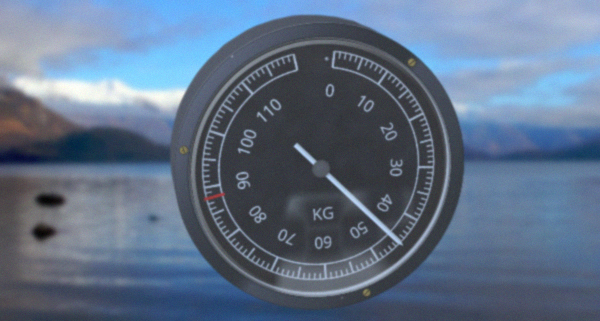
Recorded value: 45; kg
